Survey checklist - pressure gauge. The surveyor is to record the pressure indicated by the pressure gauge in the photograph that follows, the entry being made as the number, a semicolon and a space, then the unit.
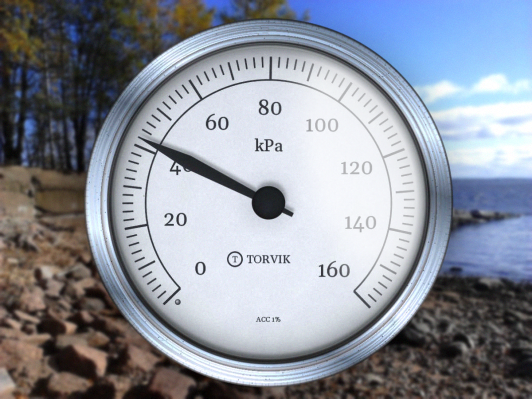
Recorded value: 42; kPa
